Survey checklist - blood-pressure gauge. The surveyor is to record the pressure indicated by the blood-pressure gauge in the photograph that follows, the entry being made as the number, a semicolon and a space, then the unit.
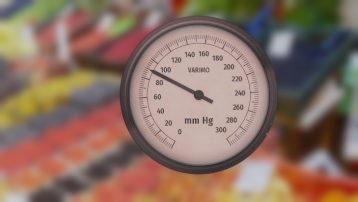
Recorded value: 90; mmHg
